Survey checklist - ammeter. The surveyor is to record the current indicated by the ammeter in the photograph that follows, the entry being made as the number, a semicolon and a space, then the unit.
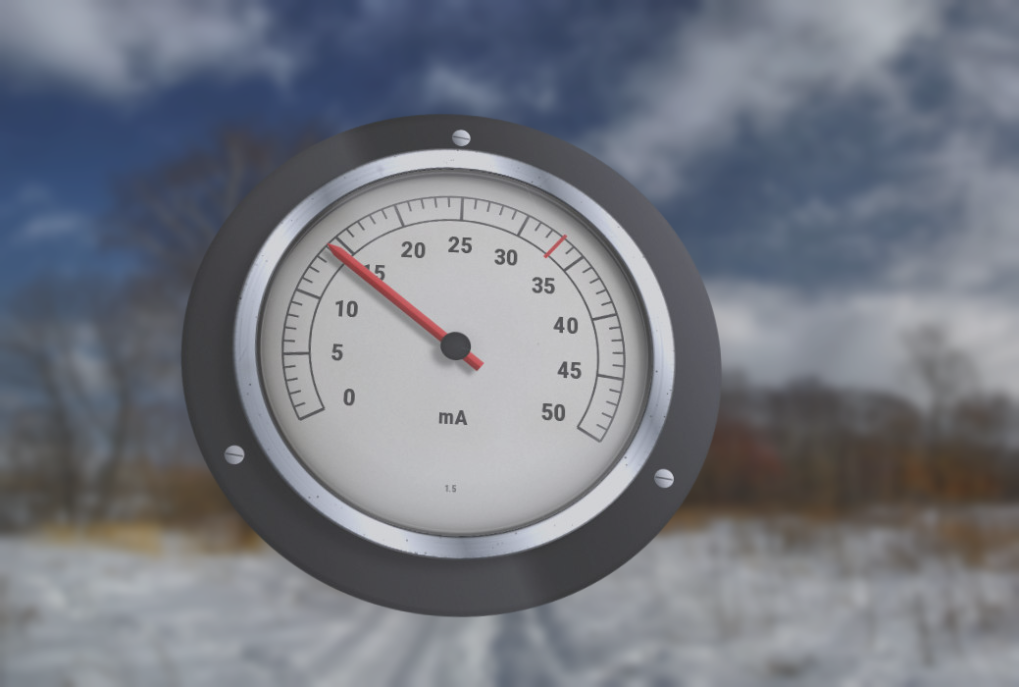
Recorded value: 14; mA
